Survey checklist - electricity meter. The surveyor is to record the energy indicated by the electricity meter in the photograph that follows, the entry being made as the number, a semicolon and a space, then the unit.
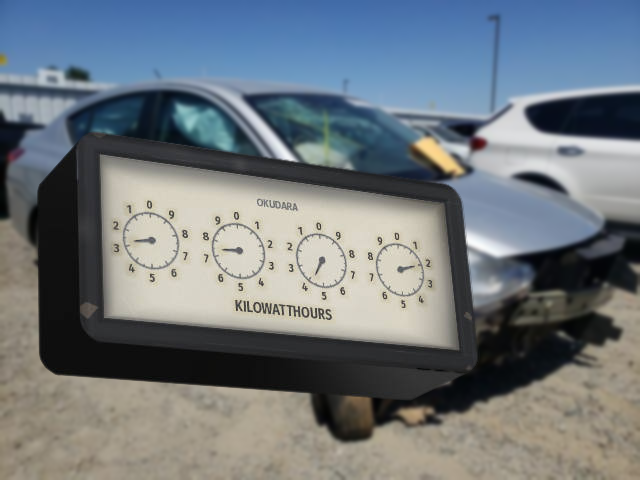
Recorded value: 2742; kWh
